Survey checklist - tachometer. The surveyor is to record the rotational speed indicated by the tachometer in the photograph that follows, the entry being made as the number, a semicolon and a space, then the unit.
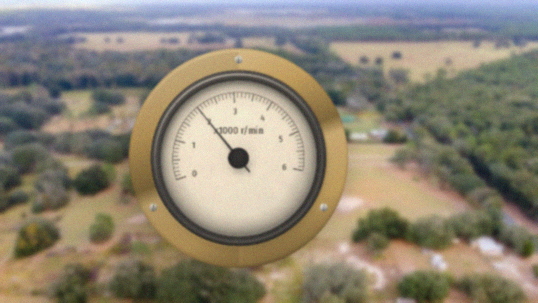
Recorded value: 2000; rpm
